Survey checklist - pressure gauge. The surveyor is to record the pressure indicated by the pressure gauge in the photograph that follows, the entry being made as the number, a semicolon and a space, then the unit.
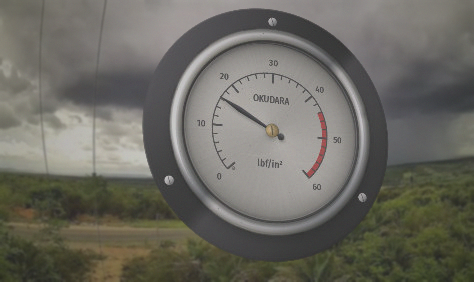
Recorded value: 16; psi
